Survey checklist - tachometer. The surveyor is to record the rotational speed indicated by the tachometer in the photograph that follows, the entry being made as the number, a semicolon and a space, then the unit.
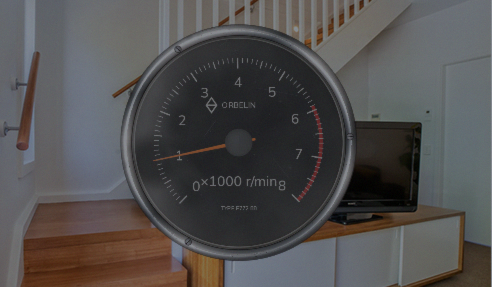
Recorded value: 1000; rpm
